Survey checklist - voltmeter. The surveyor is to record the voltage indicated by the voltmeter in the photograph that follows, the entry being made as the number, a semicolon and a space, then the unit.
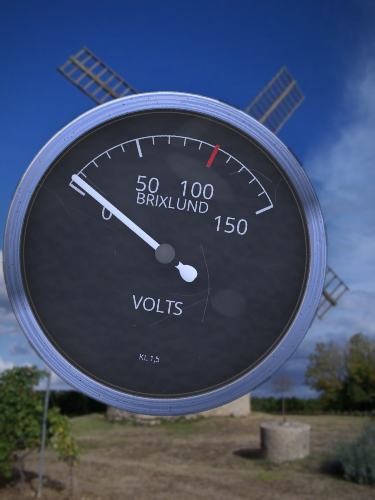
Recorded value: 5; V
